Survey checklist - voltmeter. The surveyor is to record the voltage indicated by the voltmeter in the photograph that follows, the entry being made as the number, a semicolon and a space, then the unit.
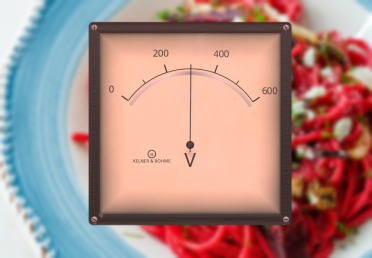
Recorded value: 300; V
